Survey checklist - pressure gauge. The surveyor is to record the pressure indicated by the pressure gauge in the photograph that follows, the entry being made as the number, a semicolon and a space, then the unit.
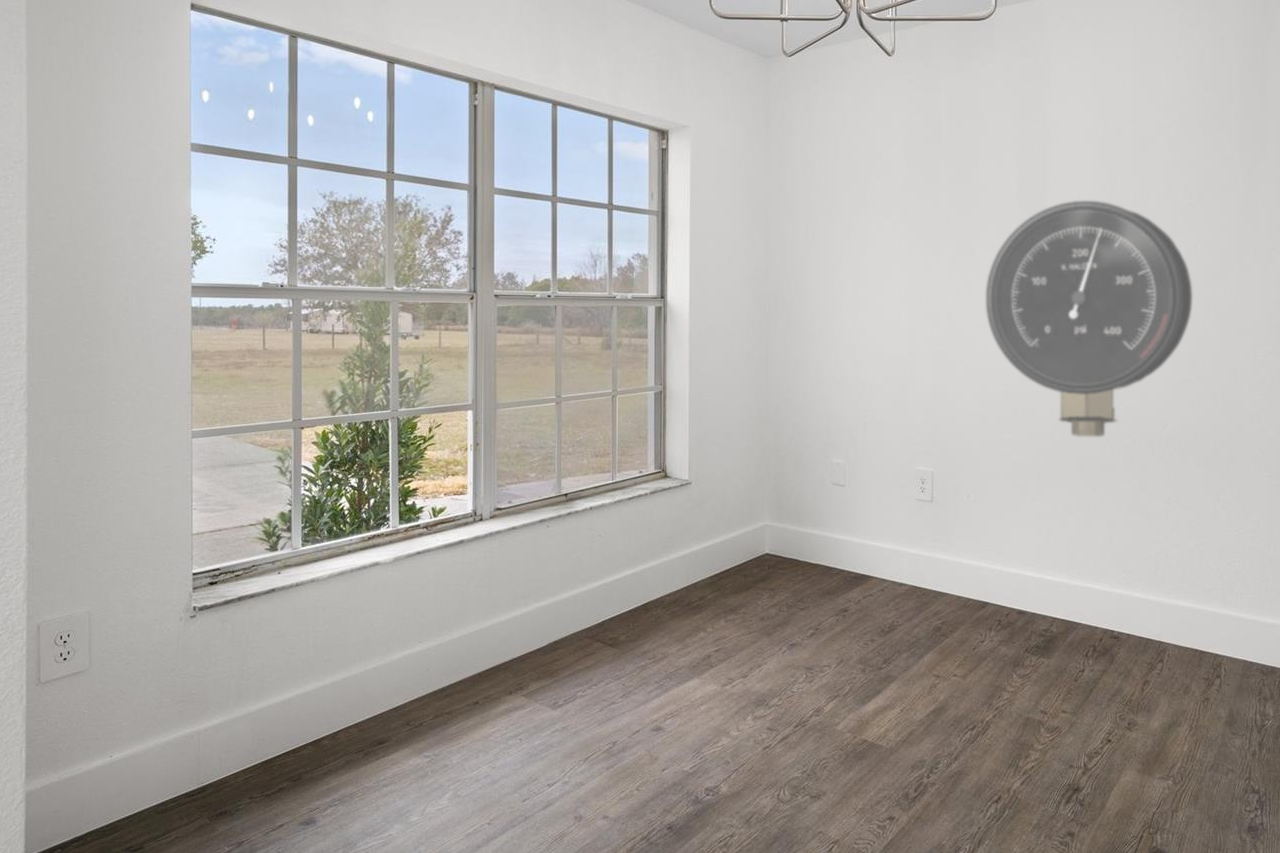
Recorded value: 225; psi
